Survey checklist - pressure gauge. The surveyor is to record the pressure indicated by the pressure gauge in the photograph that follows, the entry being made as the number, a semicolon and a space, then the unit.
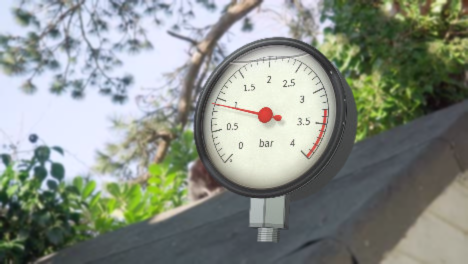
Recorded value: 0.9; bar
